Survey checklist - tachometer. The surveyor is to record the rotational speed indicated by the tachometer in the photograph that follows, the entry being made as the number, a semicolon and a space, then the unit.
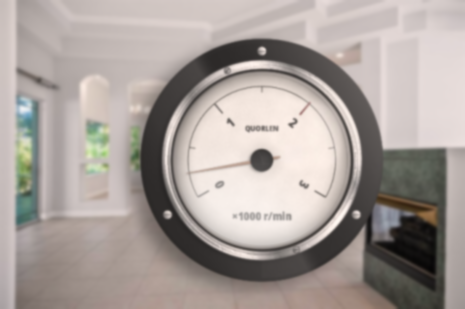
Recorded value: 250; rpm
